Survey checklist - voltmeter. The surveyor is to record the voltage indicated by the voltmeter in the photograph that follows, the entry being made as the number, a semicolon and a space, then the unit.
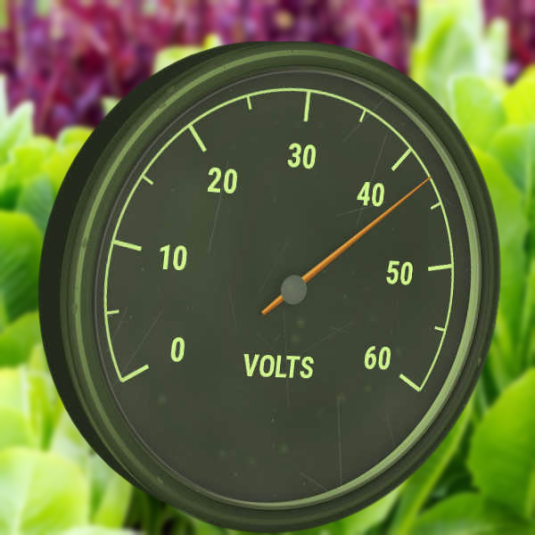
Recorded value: 42.5; V
